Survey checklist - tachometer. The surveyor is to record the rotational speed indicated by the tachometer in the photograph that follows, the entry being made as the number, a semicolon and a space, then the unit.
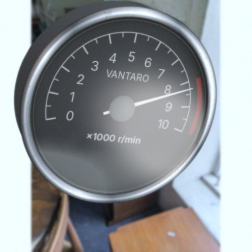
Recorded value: 8250; rpm
